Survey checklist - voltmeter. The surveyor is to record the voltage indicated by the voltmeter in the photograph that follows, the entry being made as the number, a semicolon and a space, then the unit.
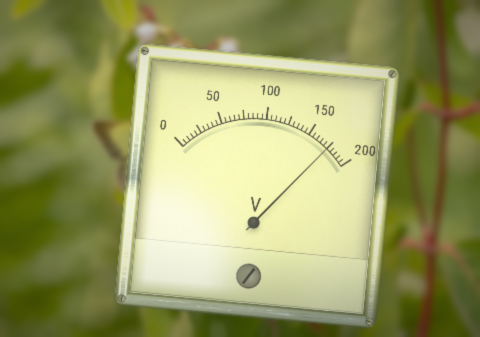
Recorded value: 175; V
